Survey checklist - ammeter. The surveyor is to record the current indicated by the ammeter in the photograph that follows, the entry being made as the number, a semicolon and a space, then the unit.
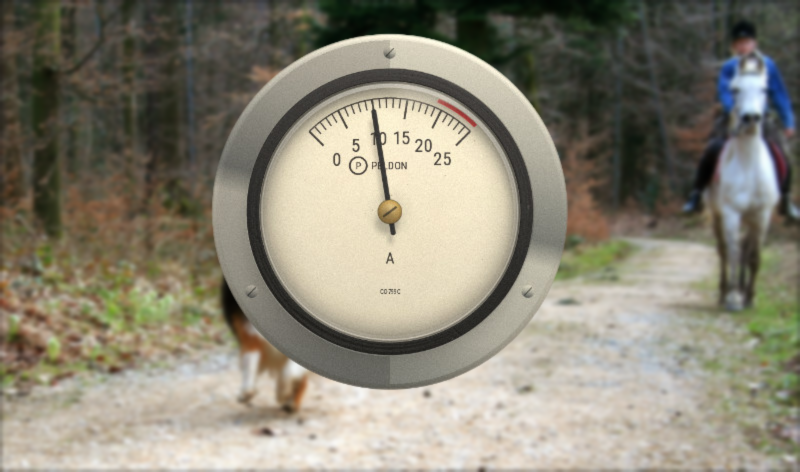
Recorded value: 10; A
